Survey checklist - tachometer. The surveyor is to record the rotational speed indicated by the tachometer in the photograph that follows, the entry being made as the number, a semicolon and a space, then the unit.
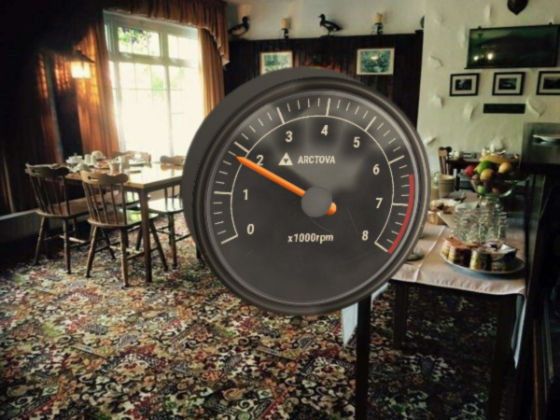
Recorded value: 1800; rpm
